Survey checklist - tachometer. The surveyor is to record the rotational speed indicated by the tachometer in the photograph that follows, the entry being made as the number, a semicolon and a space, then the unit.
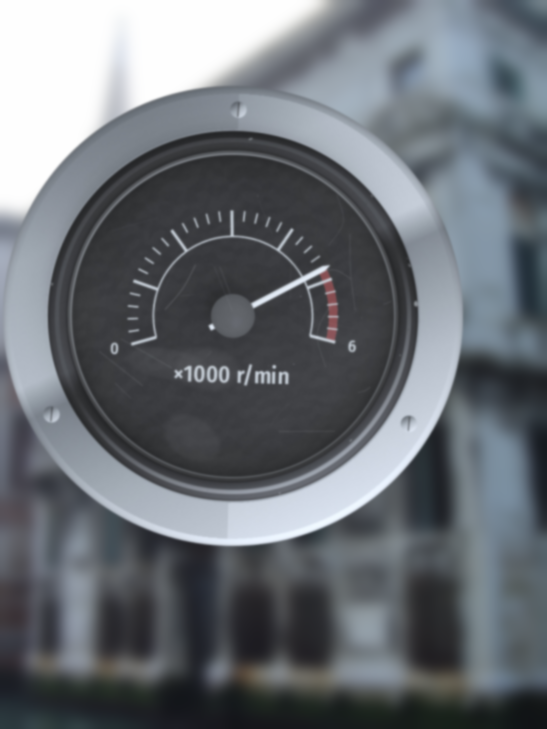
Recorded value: 4800; rpm
